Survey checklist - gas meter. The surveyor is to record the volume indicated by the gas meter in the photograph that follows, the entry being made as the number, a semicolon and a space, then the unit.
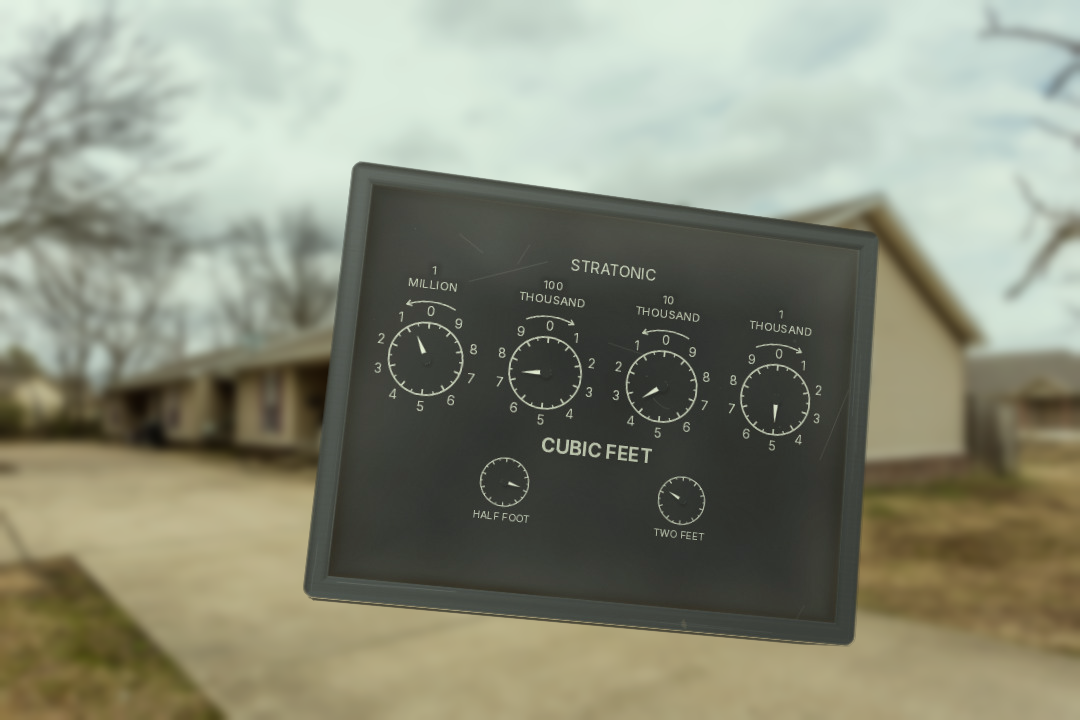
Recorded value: 73500; ft³
